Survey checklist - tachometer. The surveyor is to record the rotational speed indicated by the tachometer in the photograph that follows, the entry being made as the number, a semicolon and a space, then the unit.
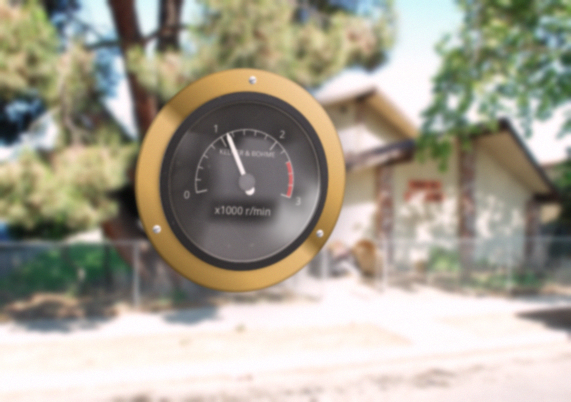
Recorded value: 1100; rpm
